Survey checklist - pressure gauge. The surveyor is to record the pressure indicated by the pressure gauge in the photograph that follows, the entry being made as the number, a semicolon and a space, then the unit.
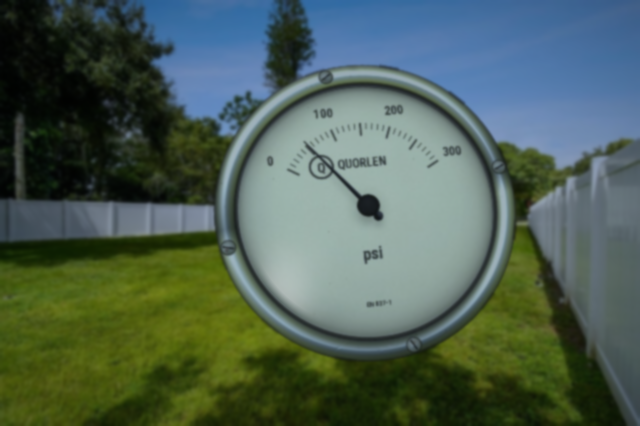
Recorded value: 50; psi
